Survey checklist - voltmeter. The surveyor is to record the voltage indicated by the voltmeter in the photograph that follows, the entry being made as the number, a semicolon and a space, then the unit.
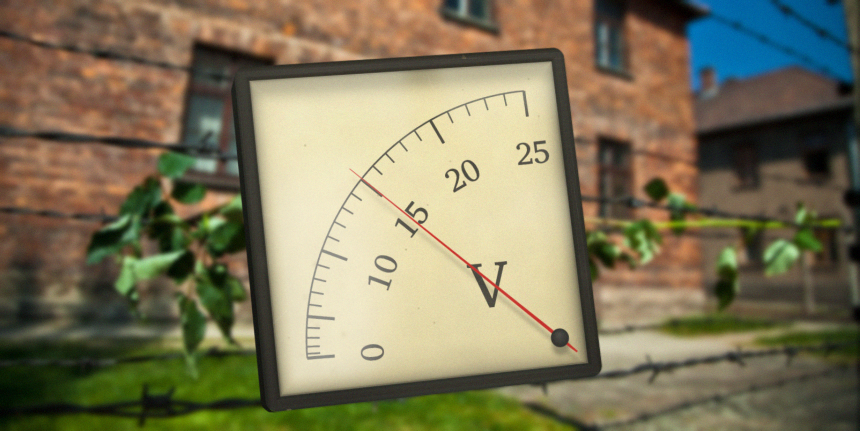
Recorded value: 15; V
